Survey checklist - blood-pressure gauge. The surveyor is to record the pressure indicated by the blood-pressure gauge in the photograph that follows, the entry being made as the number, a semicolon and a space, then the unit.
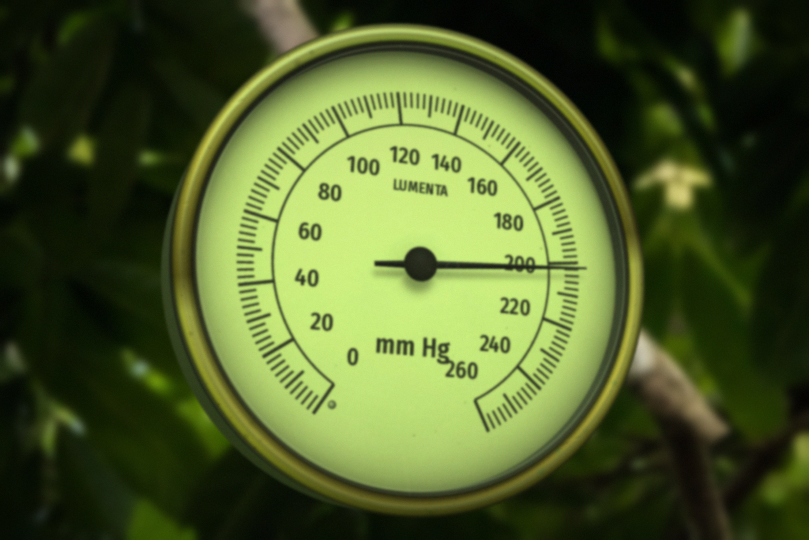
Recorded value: 202; mmHg
